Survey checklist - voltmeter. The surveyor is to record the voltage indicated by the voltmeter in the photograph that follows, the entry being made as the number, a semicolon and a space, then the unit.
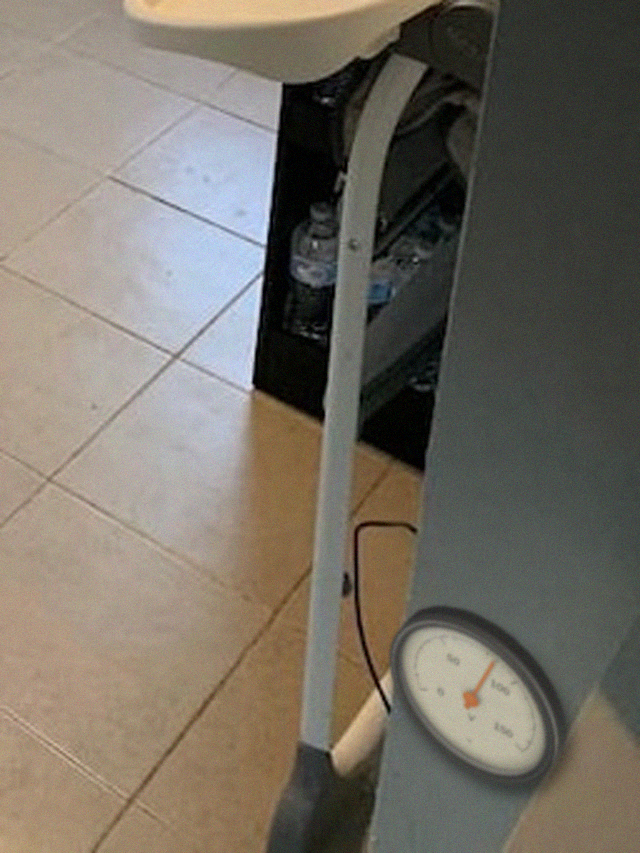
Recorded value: 85; V
